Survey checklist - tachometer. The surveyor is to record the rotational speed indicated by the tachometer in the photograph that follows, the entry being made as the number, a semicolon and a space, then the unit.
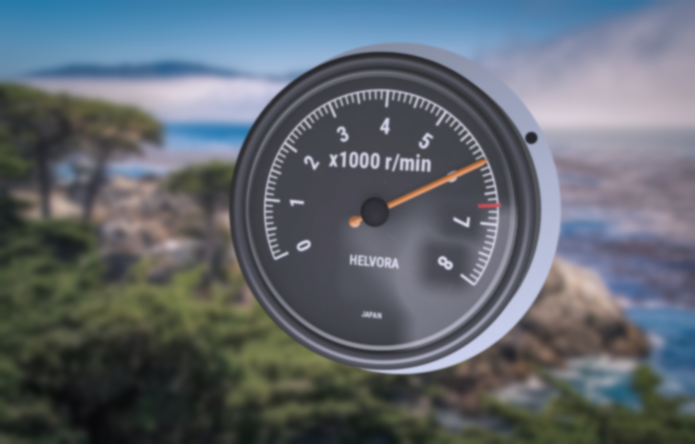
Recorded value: 6000; rpm
